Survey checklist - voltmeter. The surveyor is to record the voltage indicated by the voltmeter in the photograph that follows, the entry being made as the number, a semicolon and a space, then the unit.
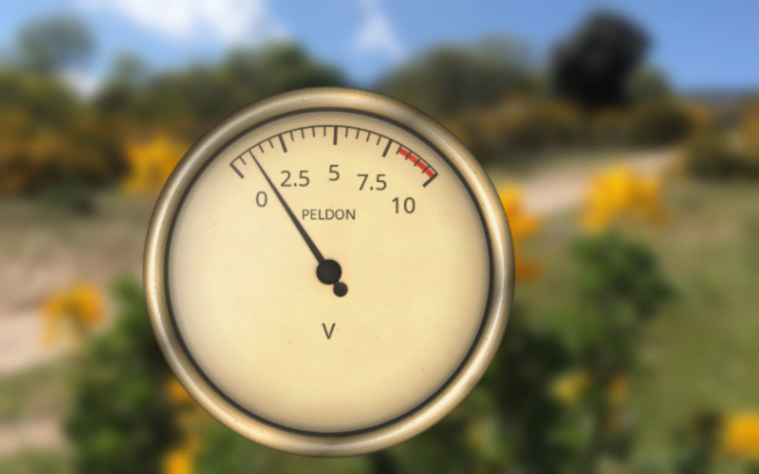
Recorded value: 1; V
